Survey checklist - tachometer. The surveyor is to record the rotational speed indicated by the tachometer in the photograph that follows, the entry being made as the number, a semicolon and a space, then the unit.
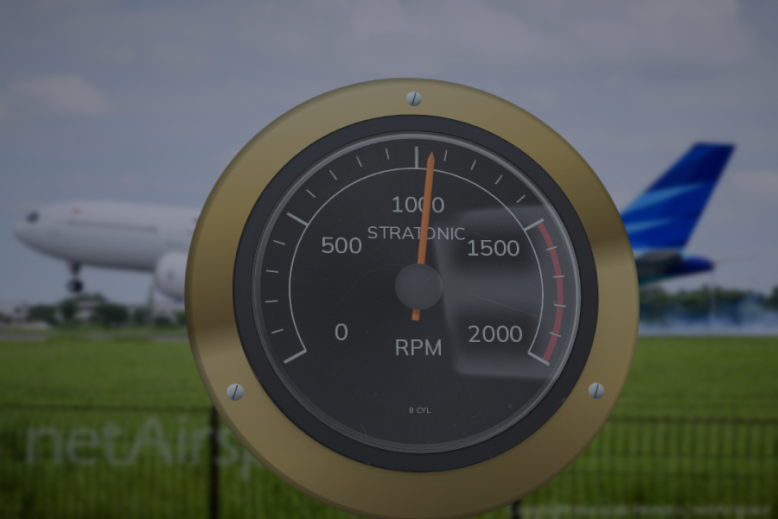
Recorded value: 1050; rpm
